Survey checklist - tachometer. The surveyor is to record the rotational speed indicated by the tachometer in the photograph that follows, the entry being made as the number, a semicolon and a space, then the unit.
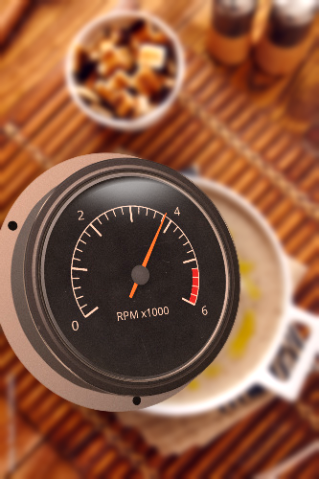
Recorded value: 3800; rpm
